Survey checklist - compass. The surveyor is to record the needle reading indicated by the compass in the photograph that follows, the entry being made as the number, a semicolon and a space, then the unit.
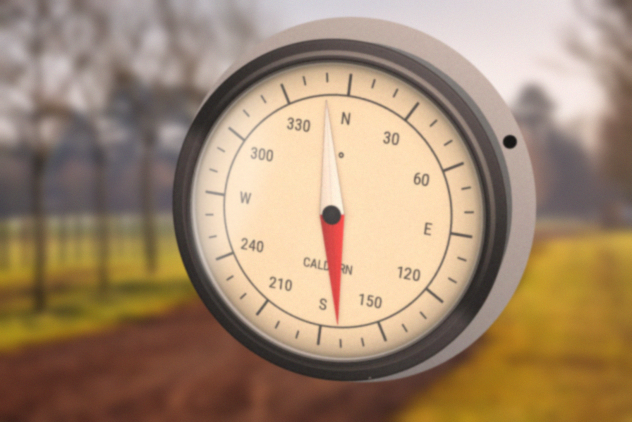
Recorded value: 170; °
